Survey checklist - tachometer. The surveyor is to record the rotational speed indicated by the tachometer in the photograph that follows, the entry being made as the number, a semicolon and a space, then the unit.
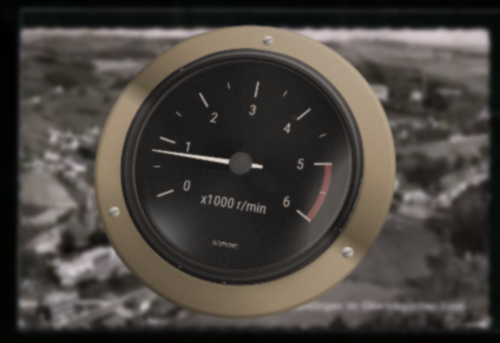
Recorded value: 750; rpm
